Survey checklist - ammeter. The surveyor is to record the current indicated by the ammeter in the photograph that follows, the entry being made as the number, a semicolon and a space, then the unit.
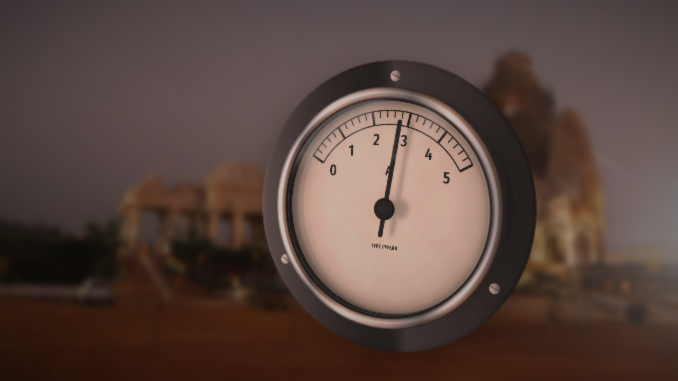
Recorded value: 2.8; A
